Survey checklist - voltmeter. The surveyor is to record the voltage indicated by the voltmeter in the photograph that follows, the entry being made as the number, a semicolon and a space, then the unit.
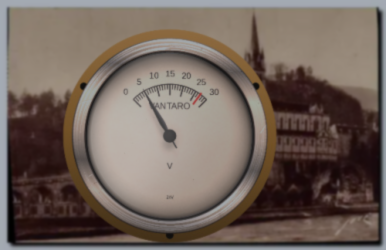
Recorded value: 5; V
